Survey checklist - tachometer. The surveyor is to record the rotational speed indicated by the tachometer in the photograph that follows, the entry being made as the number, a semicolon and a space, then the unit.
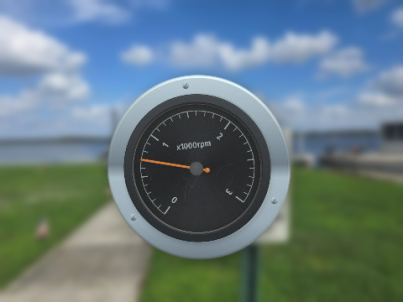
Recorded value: 700; rpm
